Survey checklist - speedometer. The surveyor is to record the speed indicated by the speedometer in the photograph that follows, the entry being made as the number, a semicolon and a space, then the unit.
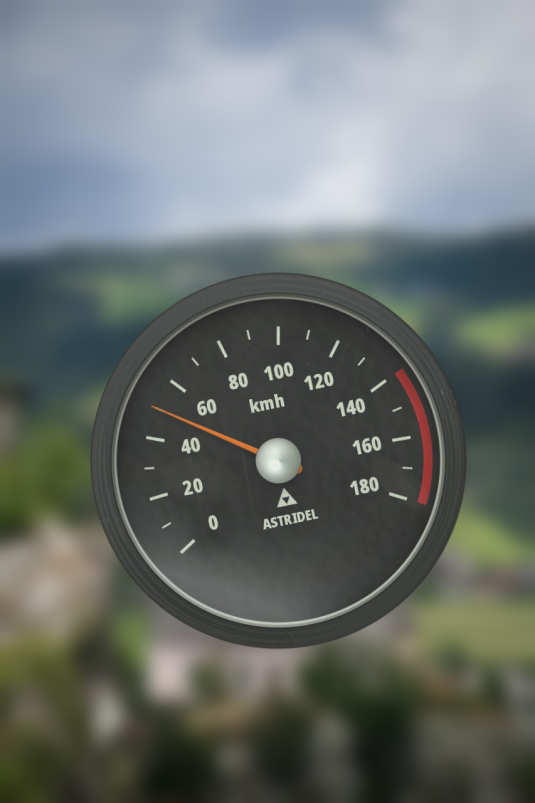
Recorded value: 50; km/h
